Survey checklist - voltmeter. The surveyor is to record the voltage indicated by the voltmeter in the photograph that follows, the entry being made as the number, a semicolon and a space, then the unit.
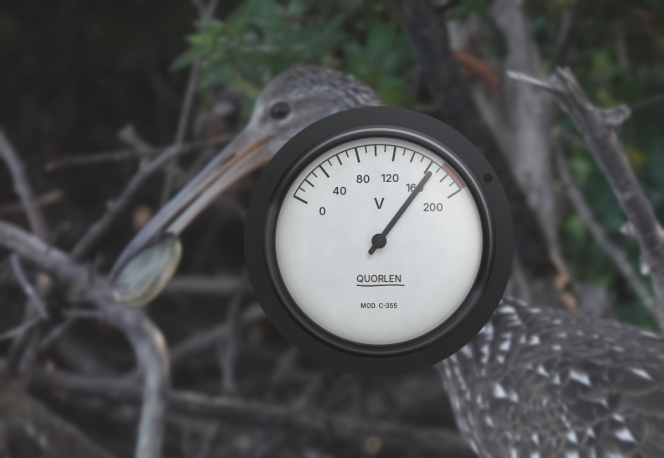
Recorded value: 165; V
